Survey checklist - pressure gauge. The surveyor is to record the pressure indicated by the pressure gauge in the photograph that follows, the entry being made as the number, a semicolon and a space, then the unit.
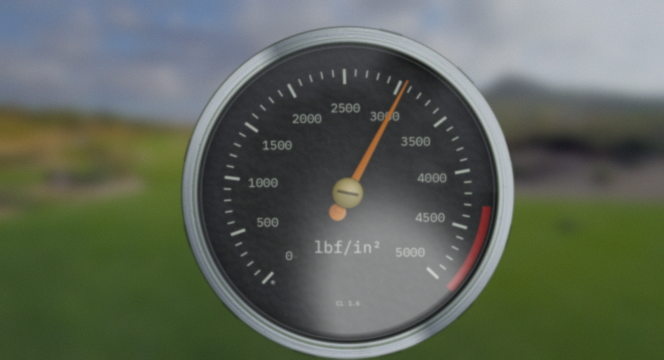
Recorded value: 3050; psi
